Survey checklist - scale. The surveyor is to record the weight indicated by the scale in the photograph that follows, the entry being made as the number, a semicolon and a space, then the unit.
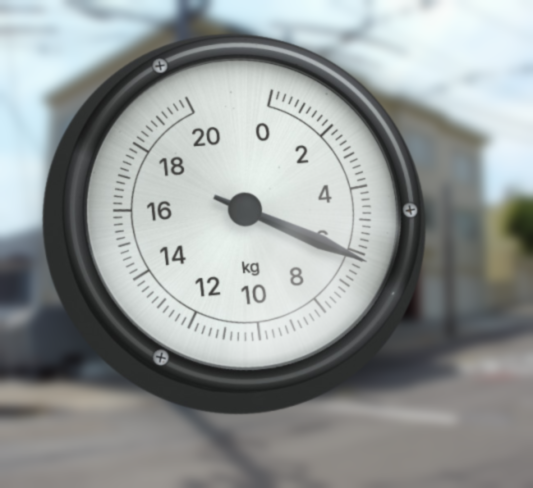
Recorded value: 6.2; kg
